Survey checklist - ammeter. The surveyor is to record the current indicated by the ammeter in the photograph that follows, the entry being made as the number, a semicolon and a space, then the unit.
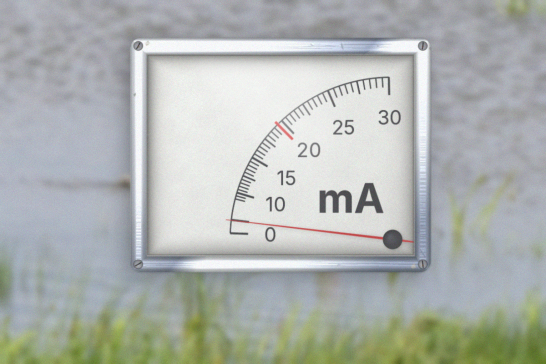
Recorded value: 5; mA
